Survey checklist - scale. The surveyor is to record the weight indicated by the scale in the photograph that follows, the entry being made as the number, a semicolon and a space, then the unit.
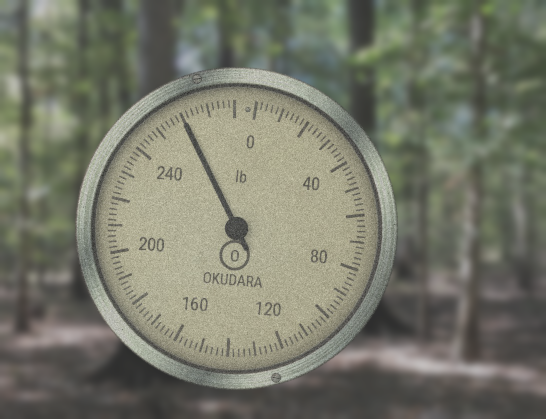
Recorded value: 260; lb
